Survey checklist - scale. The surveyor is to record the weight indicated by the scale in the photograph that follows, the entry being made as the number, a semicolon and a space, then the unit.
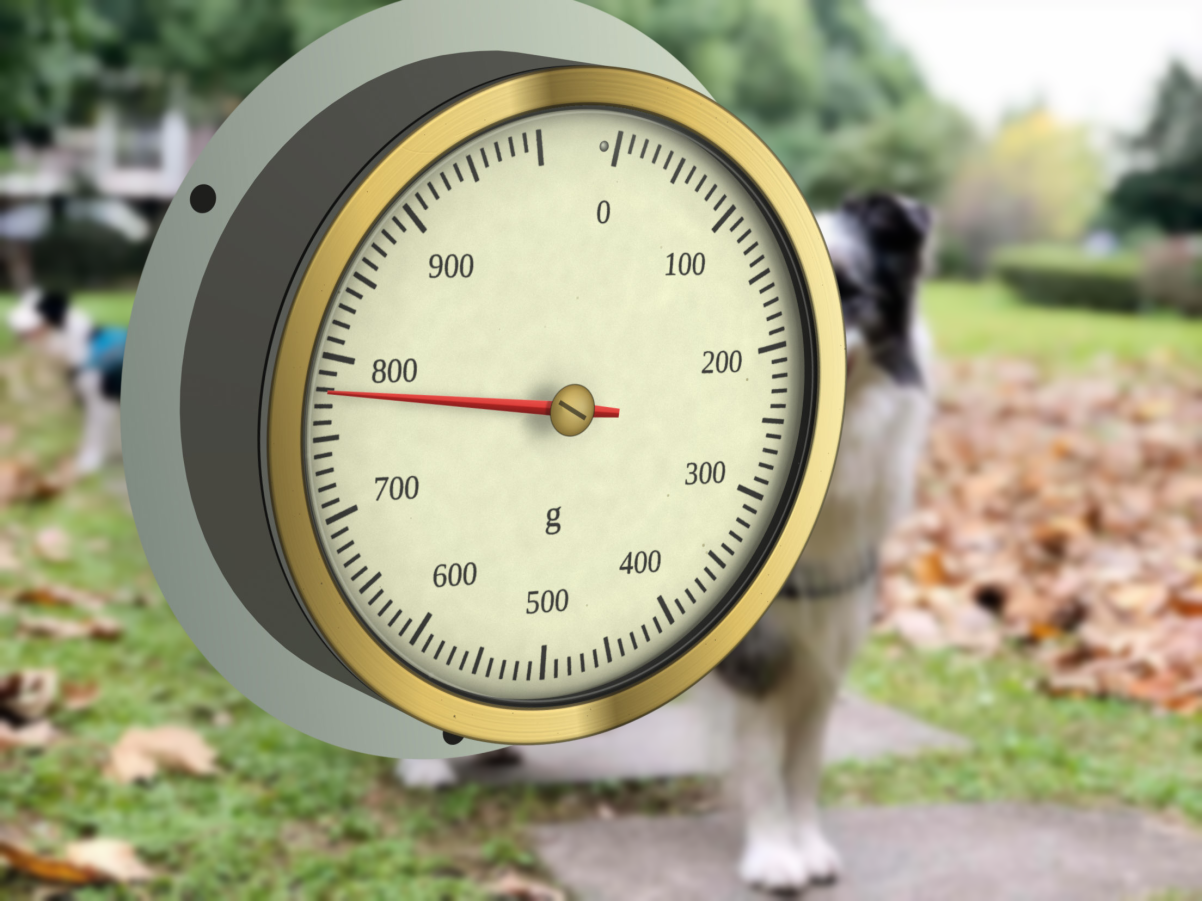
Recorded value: 780; g
